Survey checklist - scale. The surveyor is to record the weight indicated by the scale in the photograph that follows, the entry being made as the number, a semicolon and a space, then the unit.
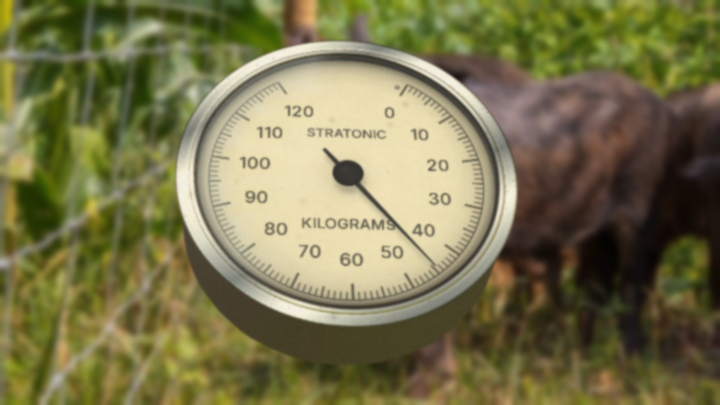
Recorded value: 45; kg
